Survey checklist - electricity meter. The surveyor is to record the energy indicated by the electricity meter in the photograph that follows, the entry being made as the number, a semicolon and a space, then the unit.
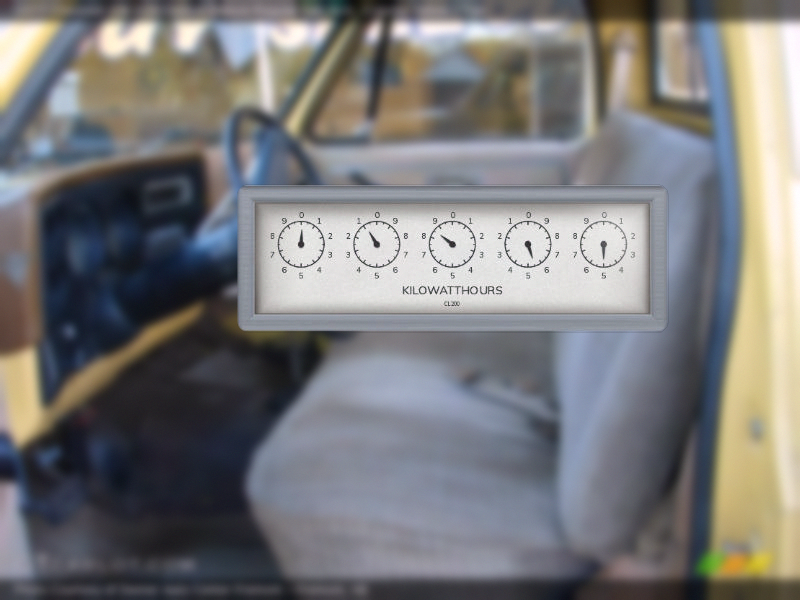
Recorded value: 855; kWh
